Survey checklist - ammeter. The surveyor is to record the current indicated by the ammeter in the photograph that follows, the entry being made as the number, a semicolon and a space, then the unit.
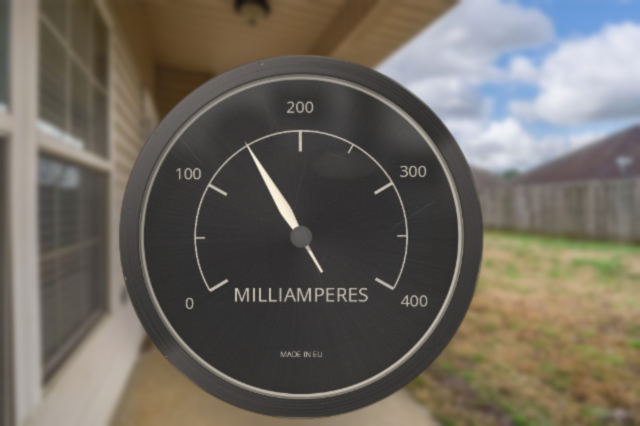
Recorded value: 150; mA
